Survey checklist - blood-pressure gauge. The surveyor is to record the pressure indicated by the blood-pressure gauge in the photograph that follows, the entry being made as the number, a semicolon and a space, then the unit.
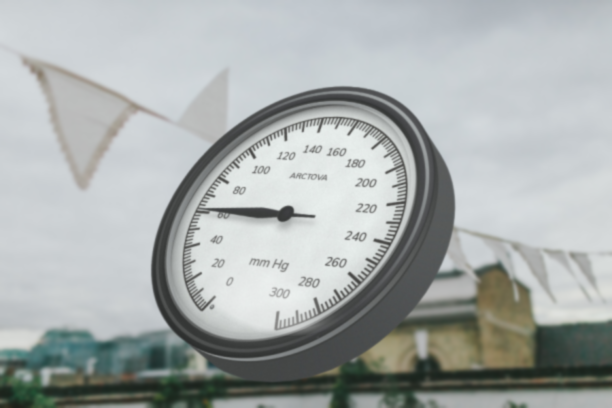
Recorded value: 60; mmHg
